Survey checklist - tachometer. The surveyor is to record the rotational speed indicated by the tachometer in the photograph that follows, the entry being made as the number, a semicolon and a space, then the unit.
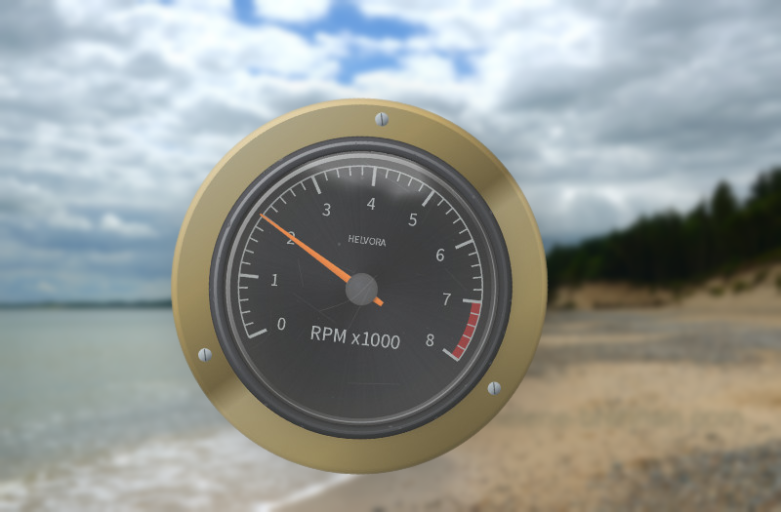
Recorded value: 2000; rpm
